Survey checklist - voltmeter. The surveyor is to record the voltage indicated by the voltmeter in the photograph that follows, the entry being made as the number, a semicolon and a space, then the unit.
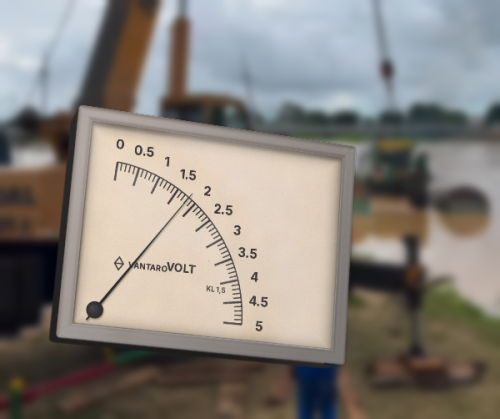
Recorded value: 1.8; V
